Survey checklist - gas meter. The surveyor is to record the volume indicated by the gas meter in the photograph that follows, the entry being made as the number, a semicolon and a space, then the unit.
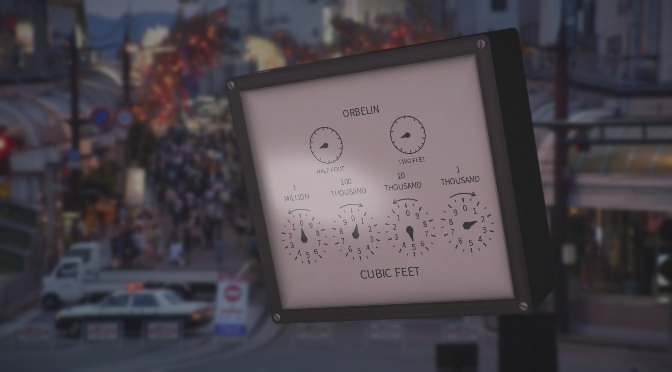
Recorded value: 5200; ft³
